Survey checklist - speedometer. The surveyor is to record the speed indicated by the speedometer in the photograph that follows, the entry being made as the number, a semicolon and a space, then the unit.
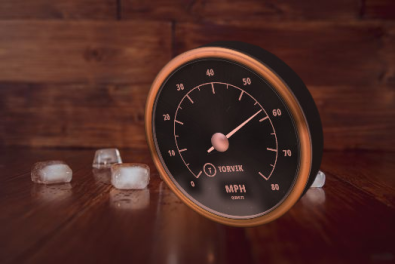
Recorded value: 57.5; mph
